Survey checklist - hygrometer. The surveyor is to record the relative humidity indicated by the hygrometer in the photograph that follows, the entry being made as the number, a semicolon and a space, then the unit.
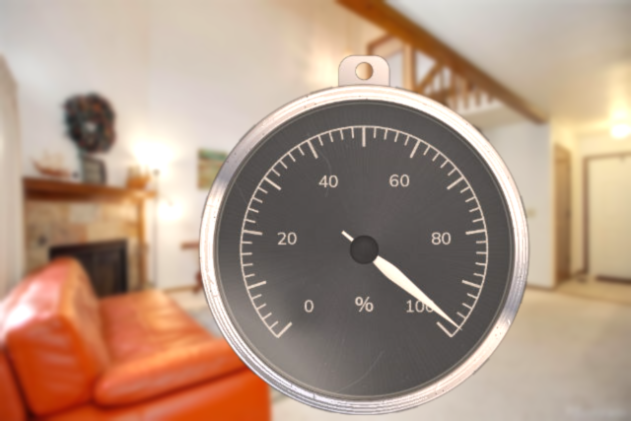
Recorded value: 98; %
